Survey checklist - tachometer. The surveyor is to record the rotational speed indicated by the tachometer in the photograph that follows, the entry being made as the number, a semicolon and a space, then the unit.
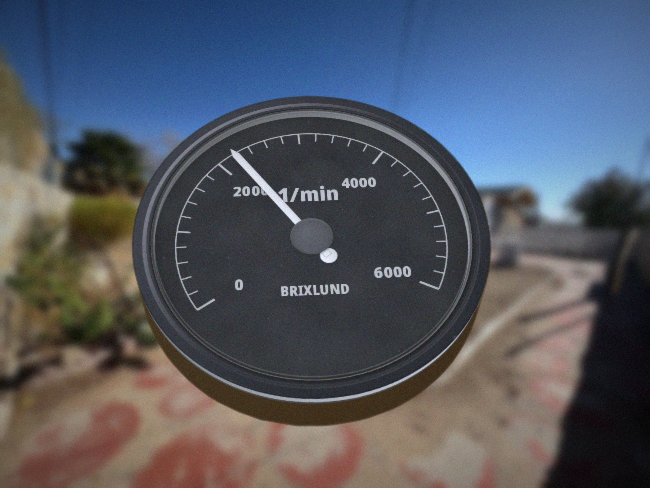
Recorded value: 2200; rpm
